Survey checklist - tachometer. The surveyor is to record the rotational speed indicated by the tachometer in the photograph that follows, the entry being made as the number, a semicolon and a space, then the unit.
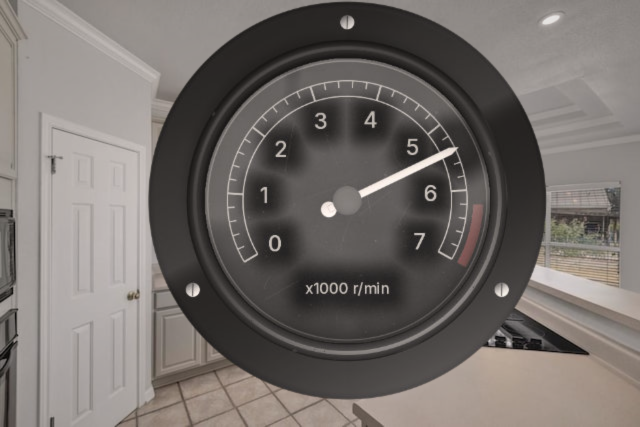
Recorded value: 5400; rpm
